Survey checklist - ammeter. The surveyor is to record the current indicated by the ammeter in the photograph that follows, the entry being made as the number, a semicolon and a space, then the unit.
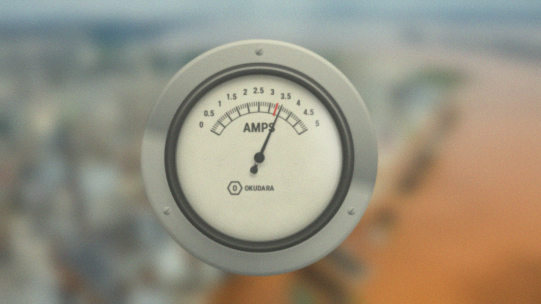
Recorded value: 3.5; A
